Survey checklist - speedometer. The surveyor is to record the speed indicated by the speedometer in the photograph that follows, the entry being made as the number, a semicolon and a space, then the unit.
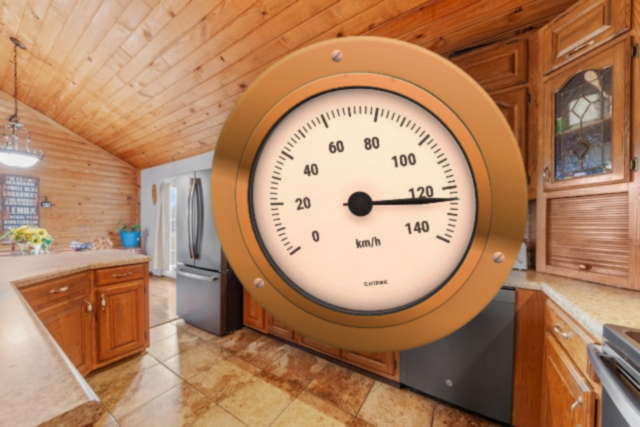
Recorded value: 124; km/h
